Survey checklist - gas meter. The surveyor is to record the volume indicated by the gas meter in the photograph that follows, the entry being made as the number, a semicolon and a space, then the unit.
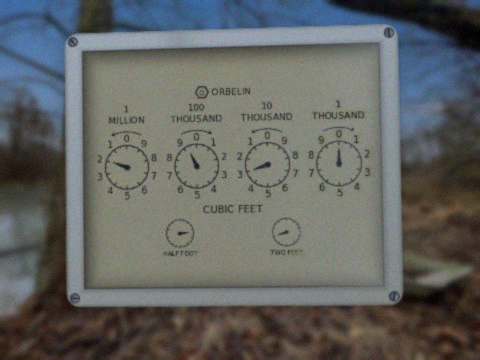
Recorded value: 193000; ft³
